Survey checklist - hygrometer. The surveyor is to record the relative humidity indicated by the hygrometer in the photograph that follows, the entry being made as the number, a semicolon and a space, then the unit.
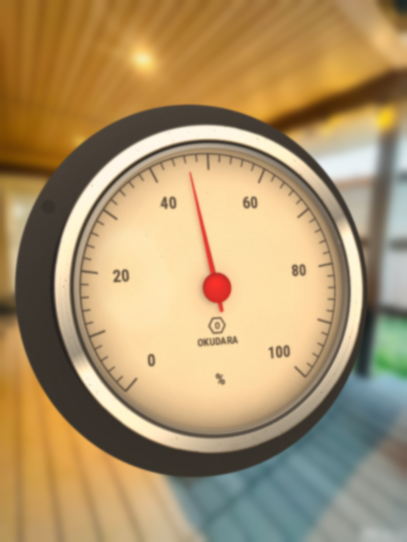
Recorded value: 46; %
